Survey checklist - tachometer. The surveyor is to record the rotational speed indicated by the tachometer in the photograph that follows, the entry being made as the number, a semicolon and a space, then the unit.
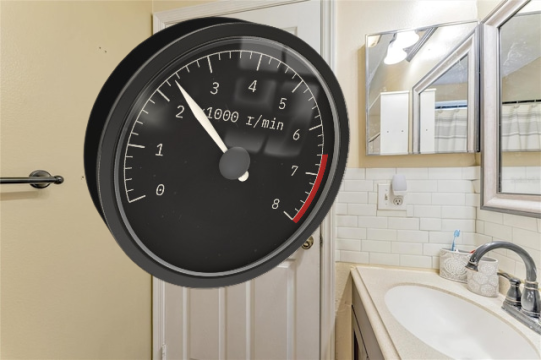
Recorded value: 2300; rpm
